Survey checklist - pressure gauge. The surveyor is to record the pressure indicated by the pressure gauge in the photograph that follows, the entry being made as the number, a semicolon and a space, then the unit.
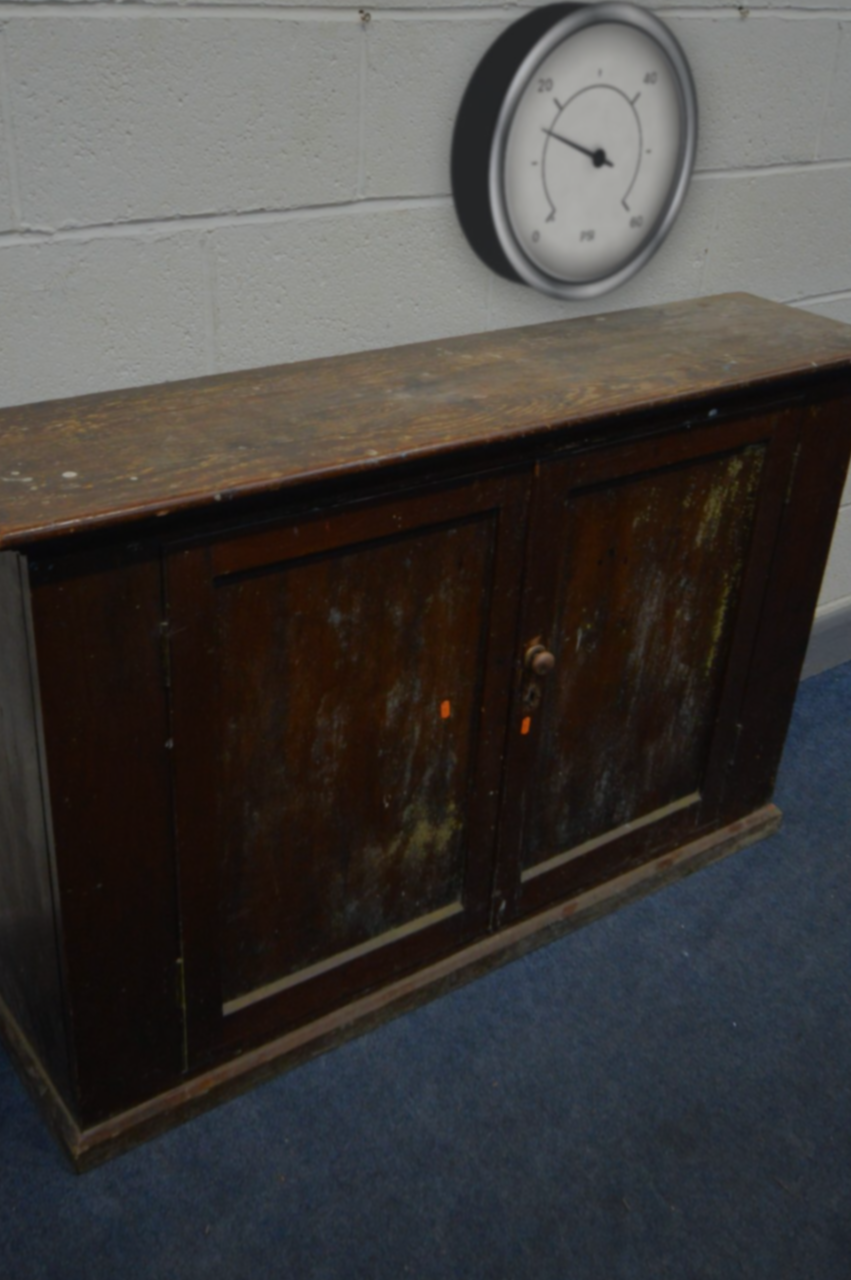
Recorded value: 15; psi
